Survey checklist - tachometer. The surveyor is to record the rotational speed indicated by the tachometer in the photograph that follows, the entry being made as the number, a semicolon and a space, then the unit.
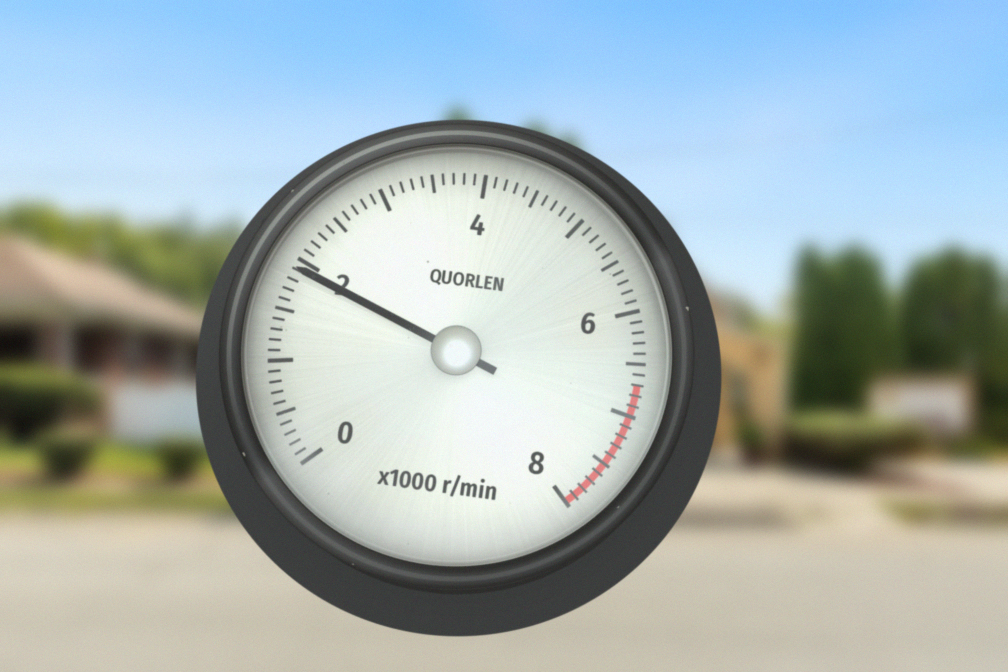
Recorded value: 1900; rpm
